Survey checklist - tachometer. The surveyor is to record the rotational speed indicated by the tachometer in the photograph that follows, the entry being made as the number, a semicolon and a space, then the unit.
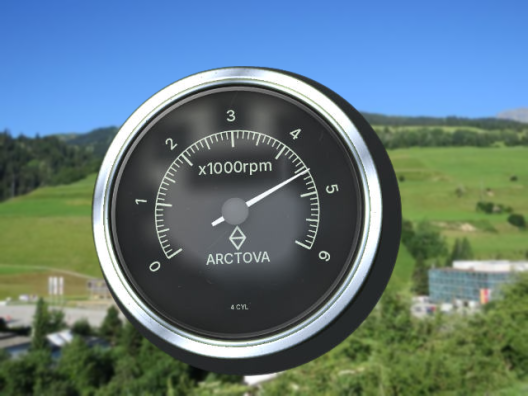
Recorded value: 4600; rpm
